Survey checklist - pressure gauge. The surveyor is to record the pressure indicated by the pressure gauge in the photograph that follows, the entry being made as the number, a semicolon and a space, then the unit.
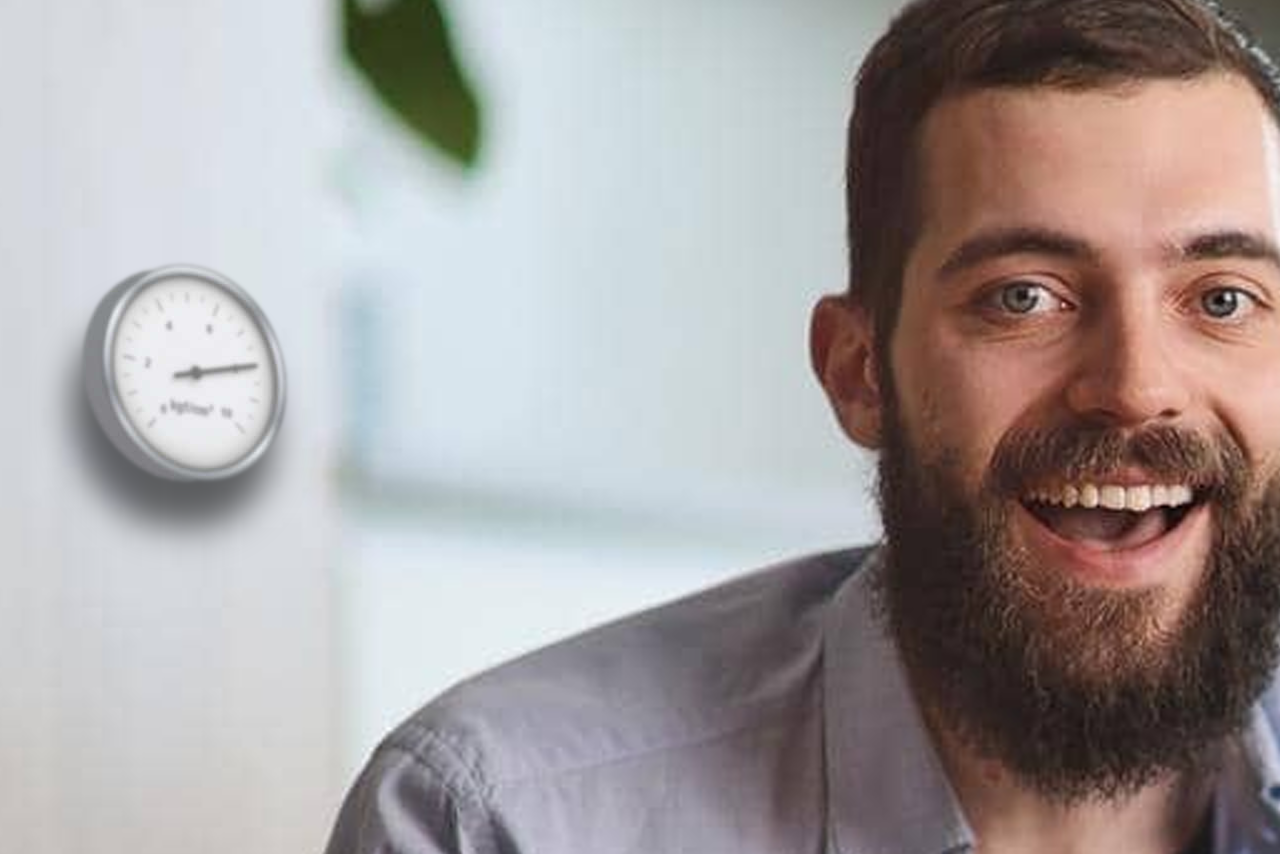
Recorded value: 8; kg/cm²
